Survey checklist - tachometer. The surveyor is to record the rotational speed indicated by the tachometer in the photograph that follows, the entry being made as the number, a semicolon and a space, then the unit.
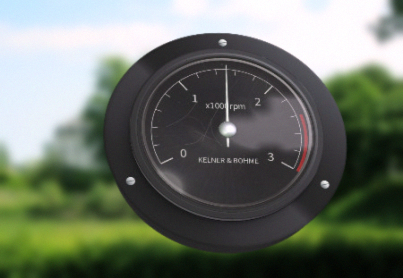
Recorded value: 1500; rpm
